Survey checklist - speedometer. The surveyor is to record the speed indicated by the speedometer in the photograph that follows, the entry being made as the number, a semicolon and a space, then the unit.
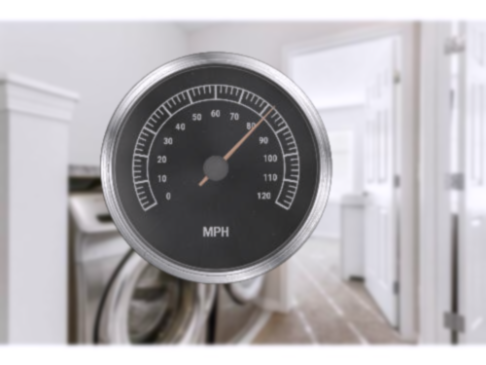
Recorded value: 82; mph
